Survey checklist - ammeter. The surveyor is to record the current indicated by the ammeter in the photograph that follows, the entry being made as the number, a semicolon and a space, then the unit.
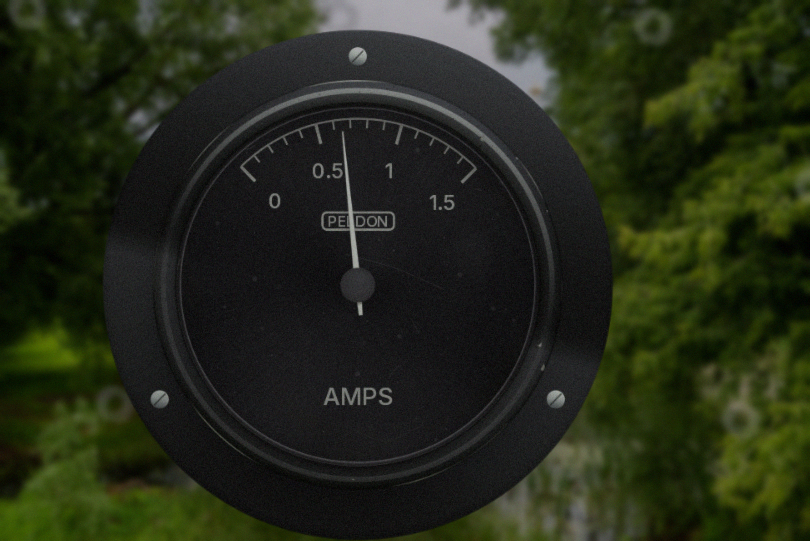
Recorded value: 0.65; A
